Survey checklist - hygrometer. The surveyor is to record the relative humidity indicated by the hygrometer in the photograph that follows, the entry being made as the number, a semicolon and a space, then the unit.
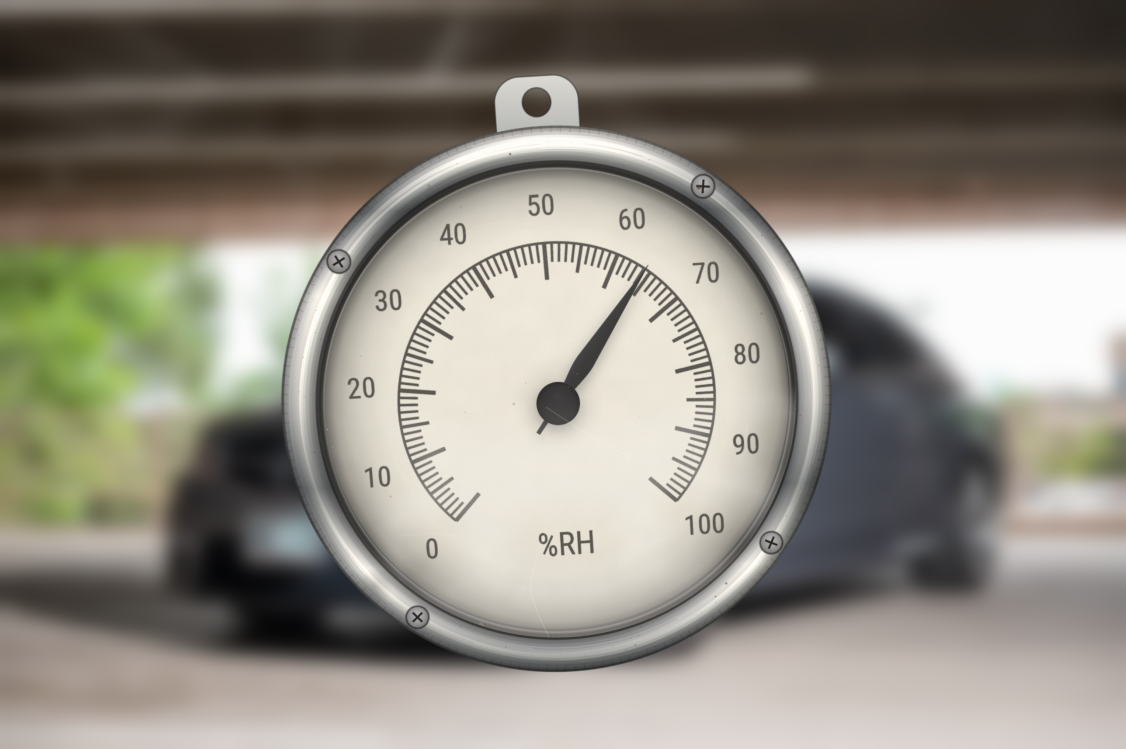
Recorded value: 64; %
